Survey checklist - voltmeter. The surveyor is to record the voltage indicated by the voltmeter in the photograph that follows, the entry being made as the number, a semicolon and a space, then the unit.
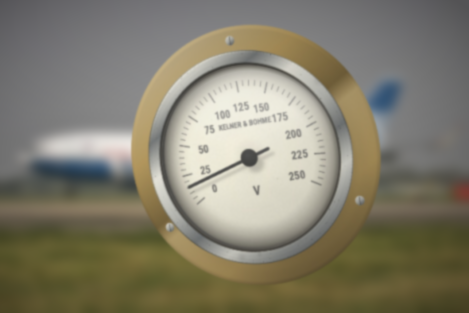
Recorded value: 15; V
